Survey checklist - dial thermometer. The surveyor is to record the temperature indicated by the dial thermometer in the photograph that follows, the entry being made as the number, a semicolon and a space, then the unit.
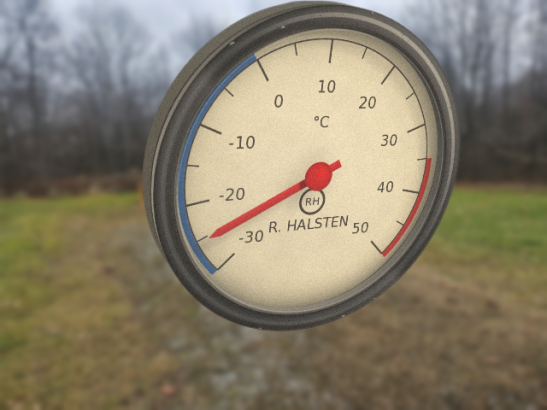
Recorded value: -25; °C
